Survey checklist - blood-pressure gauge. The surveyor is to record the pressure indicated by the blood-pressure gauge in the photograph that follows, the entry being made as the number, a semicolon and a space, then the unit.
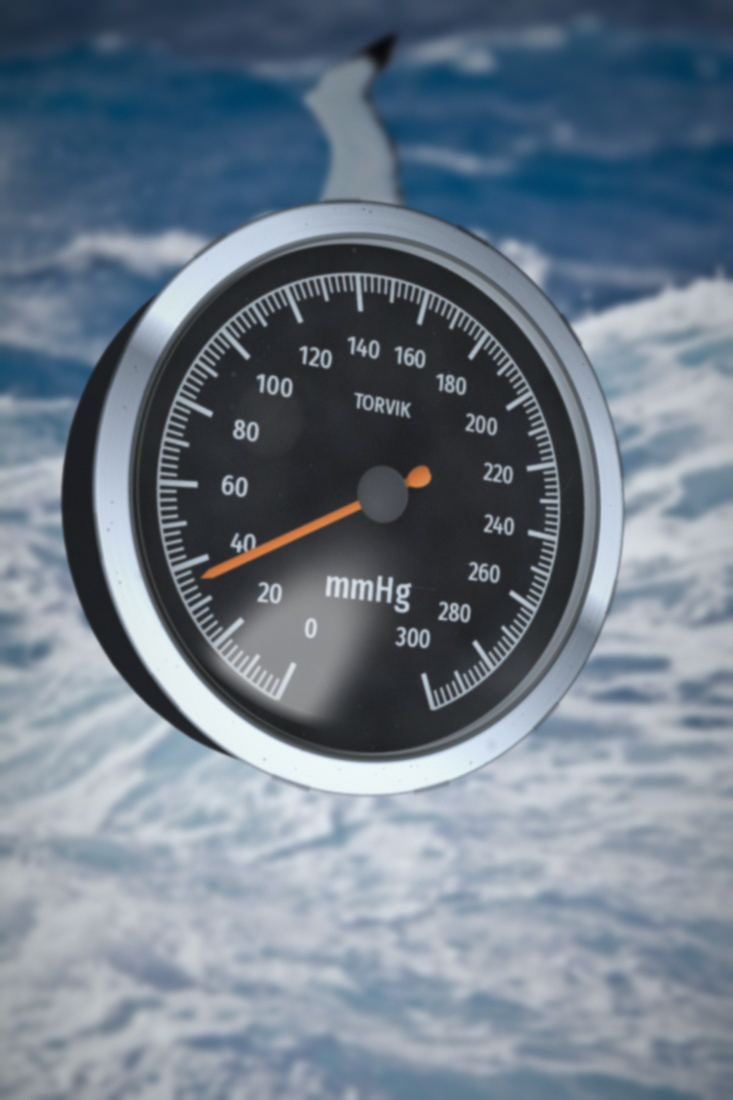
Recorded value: 36; mmHg
